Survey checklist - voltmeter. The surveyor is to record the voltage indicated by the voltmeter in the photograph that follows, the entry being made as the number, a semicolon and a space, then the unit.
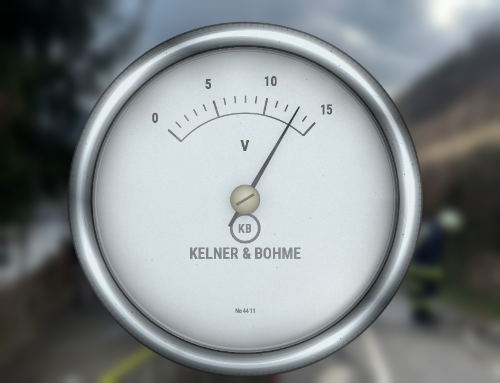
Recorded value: 13; V
